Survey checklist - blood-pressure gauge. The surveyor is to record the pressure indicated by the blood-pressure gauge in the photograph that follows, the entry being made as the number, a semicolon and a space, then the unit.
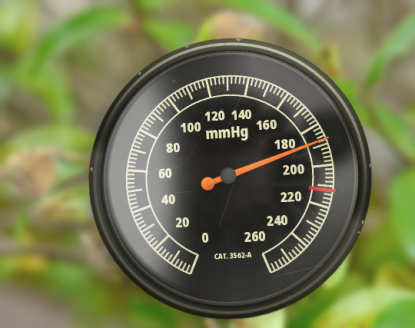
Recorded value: 188; mmHg
